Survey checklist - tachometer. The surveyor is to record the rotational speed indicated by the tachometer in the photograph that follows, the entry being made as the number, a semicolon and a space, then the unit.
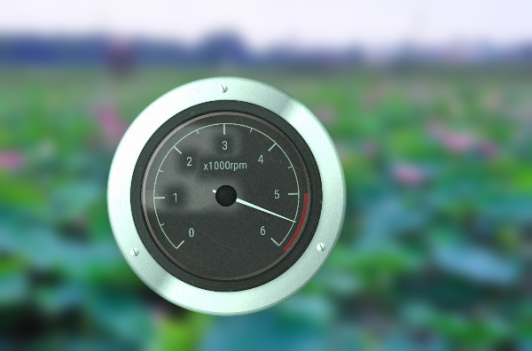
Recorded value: 5500; rpm
